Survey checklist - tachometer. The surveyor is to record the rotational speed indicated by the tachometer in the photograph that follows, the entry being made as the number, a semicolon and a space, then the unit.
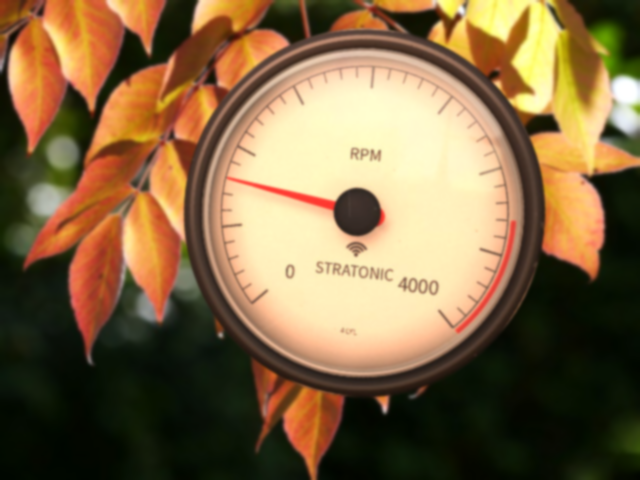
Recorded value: 800; rpm
